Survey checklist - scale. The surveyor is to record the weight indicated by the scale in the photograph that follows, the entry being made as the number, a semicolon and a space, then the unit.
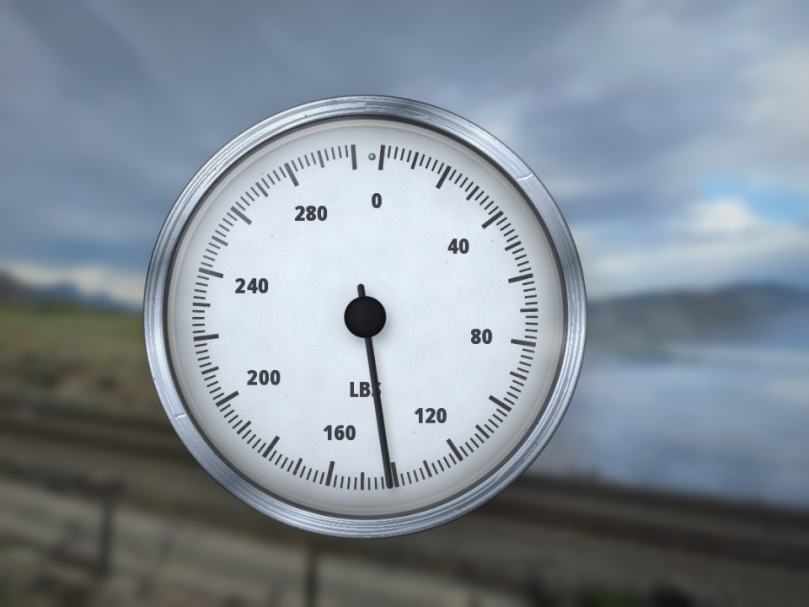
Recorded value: 142; lb
